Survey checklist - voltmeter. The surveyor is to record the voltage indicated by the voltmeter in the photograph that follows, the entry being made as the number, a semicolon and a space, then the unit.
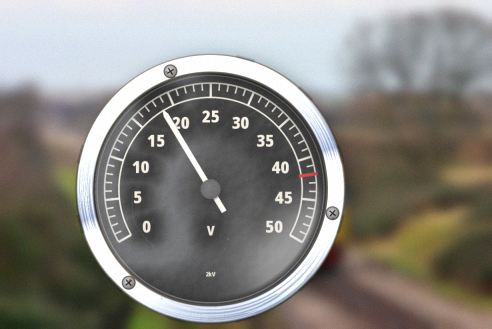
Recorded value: 18.5; V
